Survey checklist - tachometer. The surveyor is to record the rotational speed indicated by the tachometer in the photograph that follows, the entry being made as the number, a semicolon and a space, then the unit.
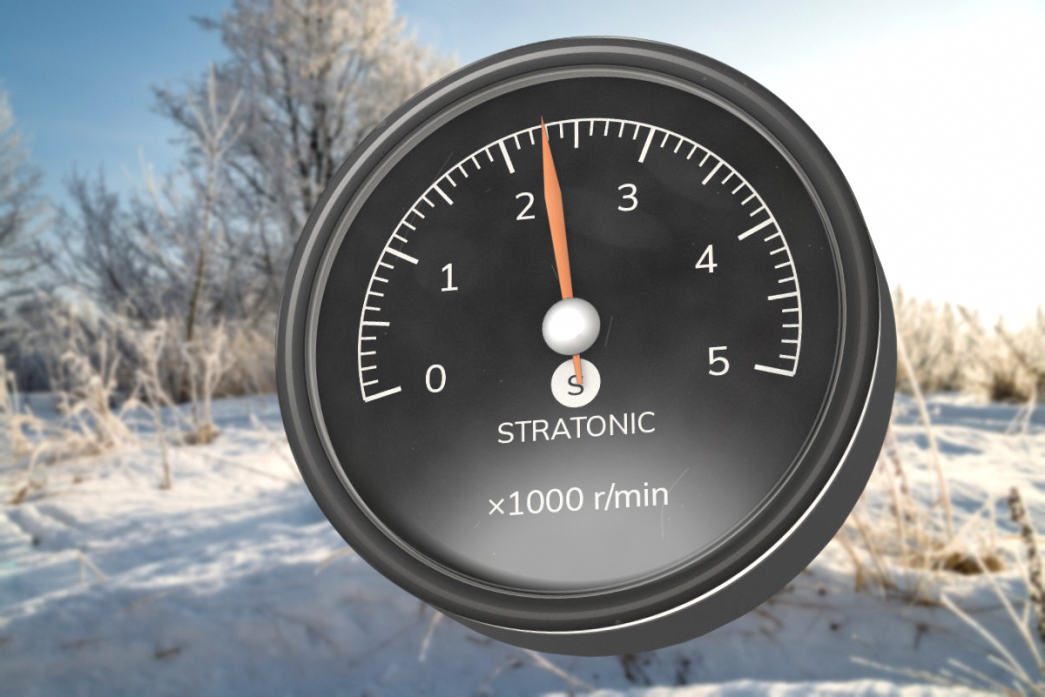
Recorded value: 2300; rpm
